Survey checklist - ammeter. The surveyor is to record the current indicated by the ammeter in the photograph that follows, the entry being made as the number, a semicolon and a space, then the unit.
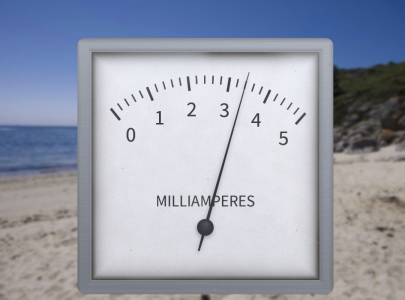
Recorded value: 3.4; mA
